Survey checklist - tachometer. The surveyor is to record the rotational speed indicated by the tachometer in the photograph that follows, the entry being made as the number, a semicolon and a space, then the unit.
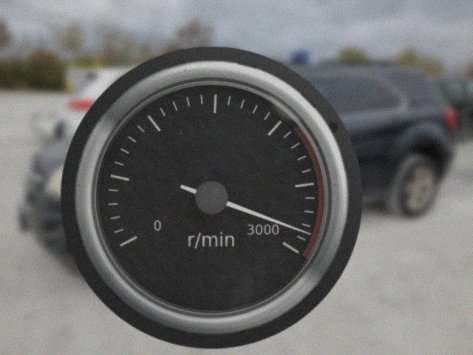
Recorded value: 2850; rpm
